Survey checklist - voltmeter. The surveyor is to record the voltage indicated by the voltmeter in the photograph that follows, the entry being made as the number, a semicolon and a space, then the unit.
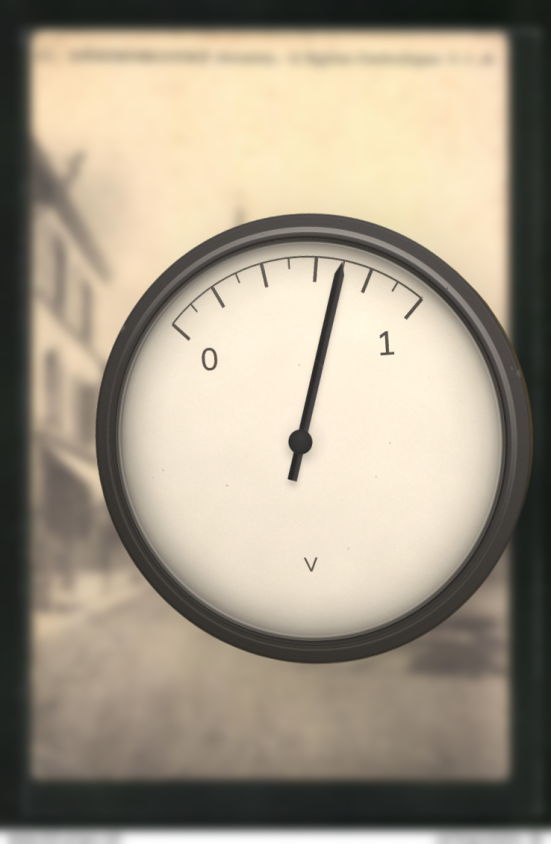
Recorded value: 0.7; V
